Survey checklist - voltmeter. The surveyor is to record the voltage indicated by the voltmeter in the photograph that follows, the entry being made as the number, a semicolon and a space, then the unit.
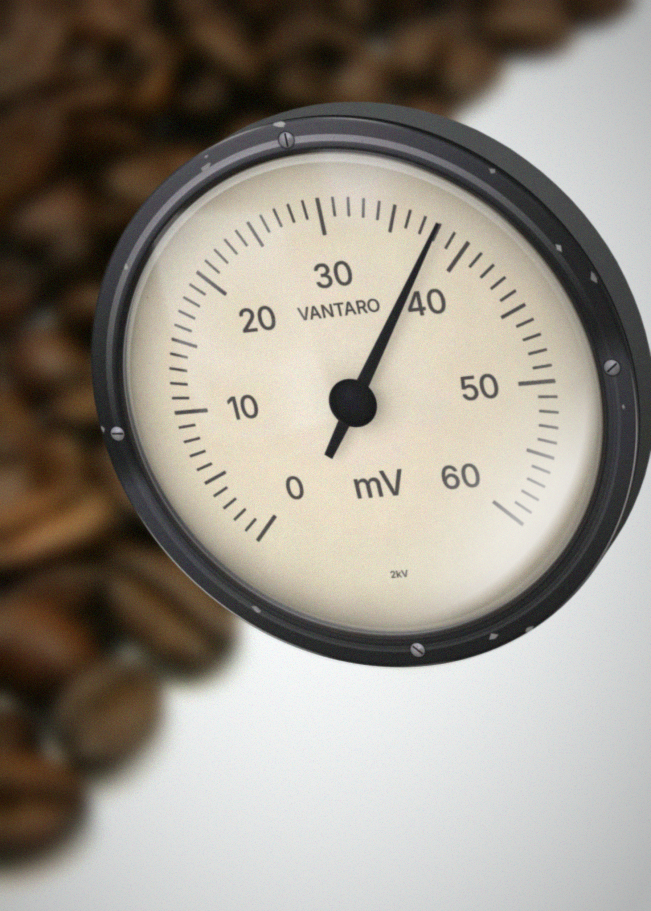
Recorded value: 38; mV
